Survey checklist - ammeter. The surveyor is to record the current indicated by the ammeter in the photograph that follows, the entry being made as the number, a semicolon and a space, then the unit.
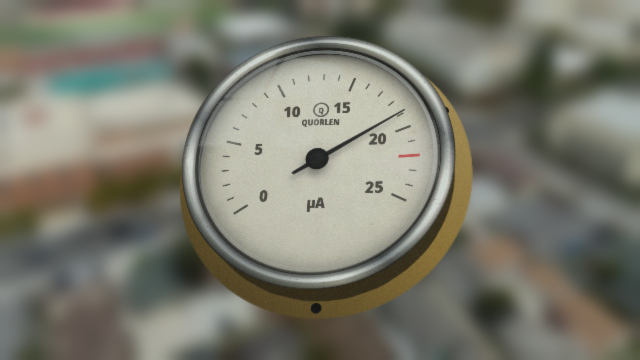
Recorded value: 19; µA
